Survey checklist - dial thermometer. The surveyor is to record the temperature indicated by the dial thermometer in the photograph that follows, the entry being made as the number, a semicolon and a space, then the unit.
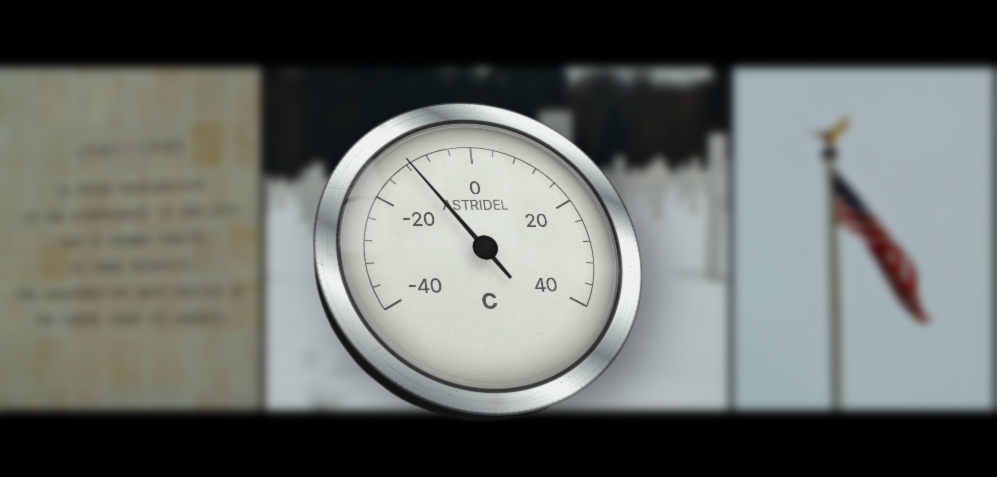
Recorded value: -12; °C
